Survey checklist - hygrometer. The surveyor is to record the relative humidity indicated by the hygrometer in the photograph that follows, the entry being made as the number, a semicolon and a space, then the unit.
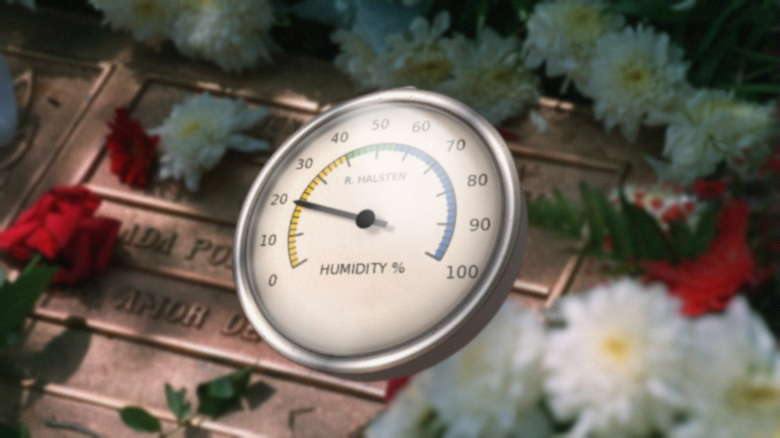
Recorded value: 20; %
